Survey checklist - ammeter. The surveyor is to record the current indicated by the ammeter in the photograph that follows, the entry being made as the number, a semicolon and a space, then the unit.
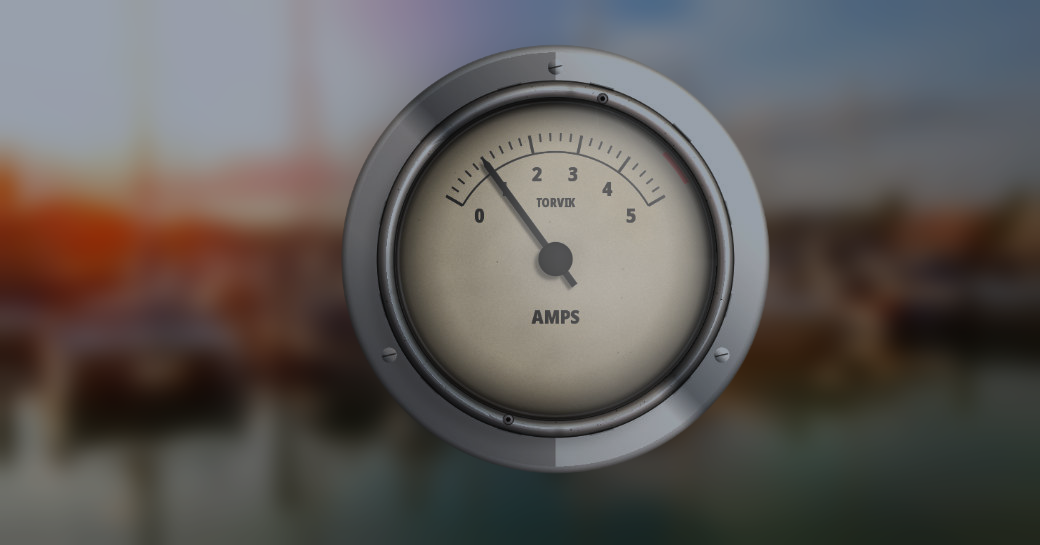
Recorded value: 1; A
